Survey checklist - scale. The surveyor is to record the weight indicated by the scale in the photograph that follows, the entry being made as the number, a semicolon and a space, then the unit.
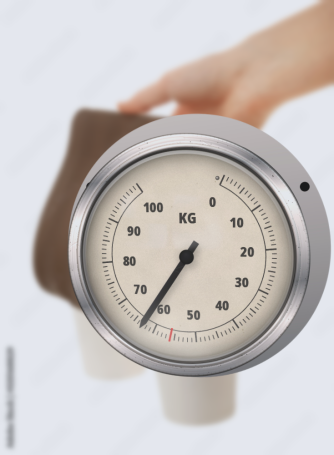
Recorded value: 63; kg
